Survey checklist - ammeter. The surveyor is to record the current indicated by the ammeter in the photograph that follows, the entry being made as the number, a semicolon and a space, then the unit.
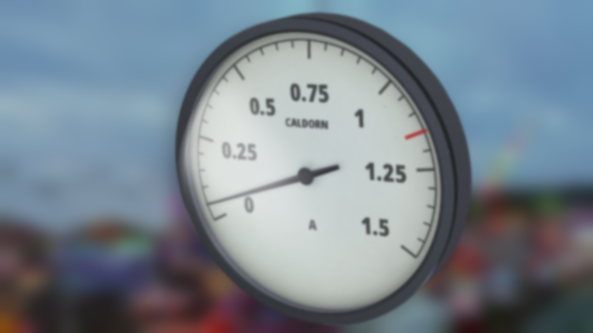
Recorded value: 0.05; A
